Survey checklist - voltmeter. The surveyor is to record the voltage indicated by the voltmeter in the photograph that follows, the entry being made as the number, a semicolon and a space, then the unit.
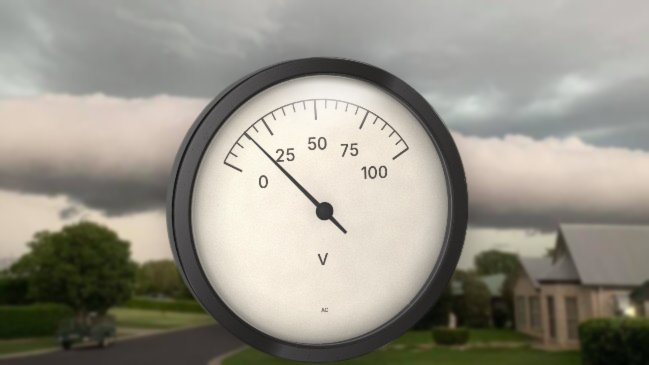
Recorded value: 15; V
